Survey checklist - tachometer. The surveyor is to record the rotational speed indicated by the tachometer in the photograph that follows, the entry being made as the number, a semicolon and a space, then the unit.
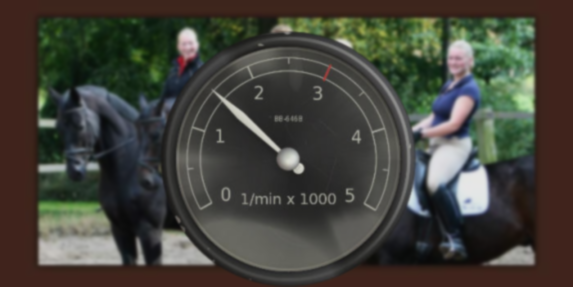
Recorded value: 1500; rpm
